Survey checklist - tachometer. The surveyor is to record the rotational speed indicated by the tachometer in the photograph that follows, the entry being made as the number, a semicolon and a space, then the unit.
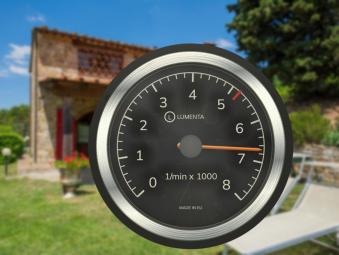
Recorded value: 6700; rpm
